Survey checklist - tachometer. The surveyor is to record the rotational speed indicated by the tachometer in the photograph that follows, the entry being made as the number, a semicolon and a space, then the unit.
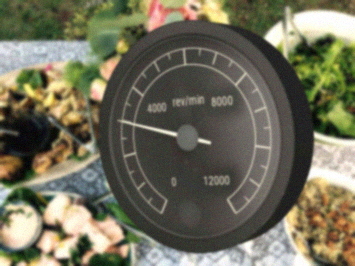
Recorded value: 3000; rpm
